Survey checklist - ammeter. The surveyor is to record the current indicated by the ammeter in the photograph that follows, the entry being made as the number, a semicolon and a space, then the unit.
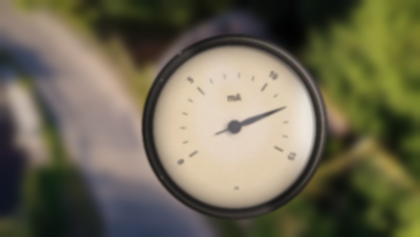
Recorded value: 12; mA
